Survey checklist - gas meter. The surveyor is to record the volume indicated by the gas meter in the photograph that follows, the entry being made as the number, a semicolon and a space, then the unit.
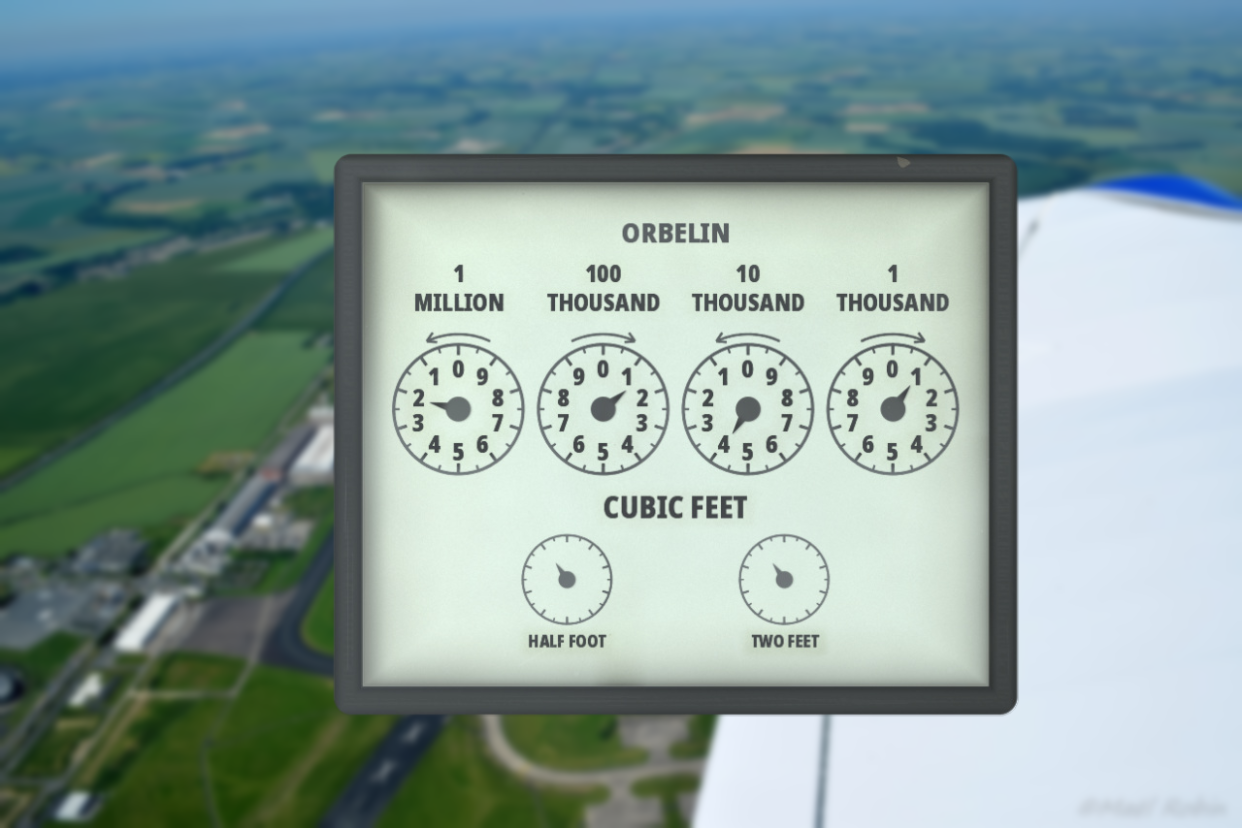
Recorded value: 214100; ft³
